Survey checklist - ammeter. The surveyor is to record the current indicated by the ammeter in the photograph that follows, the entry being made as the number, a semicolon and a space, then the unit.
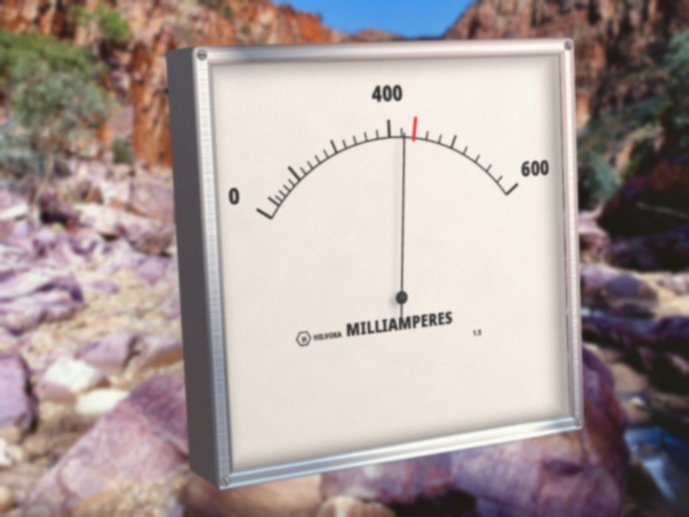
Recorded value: 420; mA
